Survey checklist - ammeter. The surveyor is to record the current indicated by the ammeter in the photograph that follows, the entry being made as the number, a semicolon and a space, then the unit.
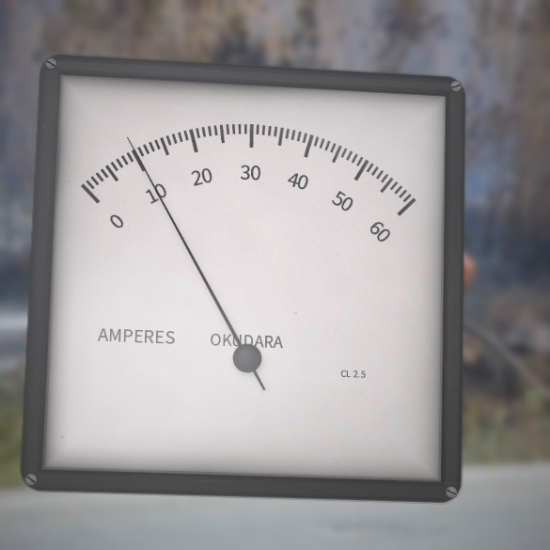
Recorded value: 10; A
